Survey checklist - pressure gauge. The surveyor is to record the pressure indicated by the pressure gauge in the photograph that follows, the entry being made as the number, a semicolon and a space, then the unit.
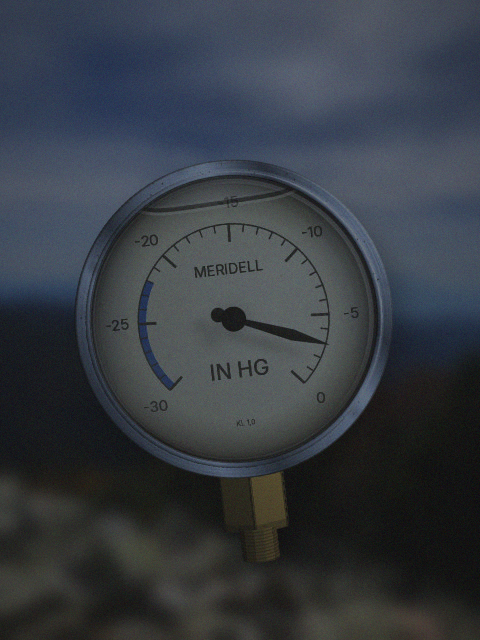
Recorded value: -3; inHg
